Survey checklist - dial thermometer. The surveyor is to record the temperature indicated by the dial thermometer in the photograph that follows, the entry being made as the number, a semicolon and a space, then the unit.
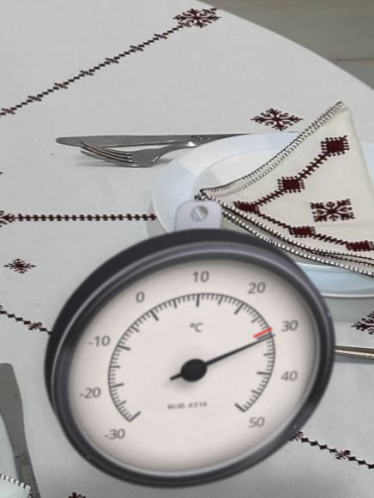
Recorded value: 30; °C
